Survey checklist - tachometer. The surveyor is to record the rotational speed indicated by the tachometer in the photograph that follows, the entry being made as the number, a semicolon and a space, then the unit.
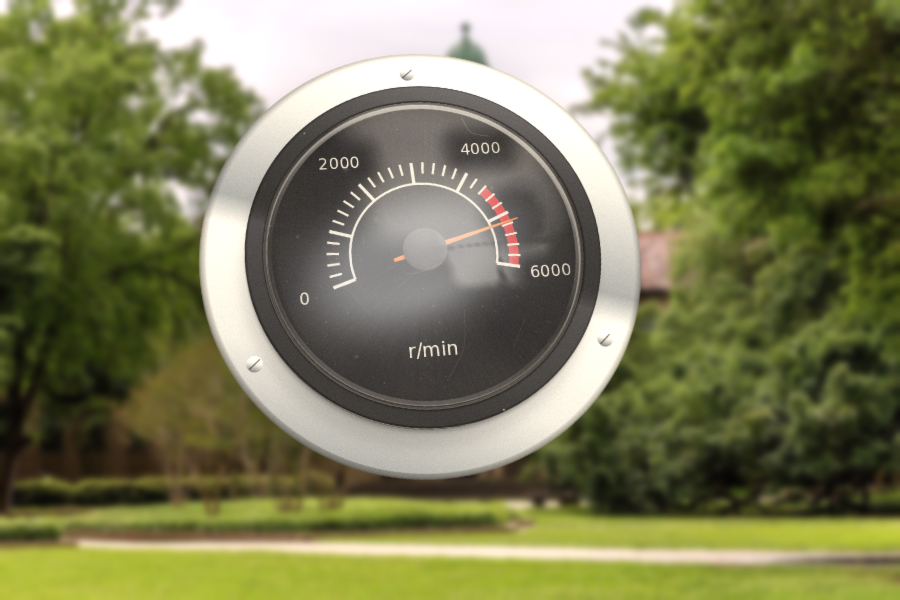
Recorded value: 5200; rpm
